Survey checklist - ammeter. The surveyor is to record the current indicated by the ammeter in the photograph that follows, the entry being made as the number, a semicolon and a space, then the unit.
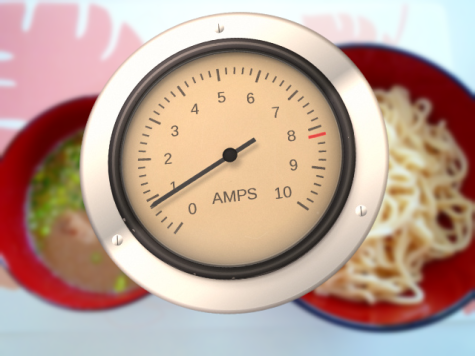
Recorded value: 0.8; A
